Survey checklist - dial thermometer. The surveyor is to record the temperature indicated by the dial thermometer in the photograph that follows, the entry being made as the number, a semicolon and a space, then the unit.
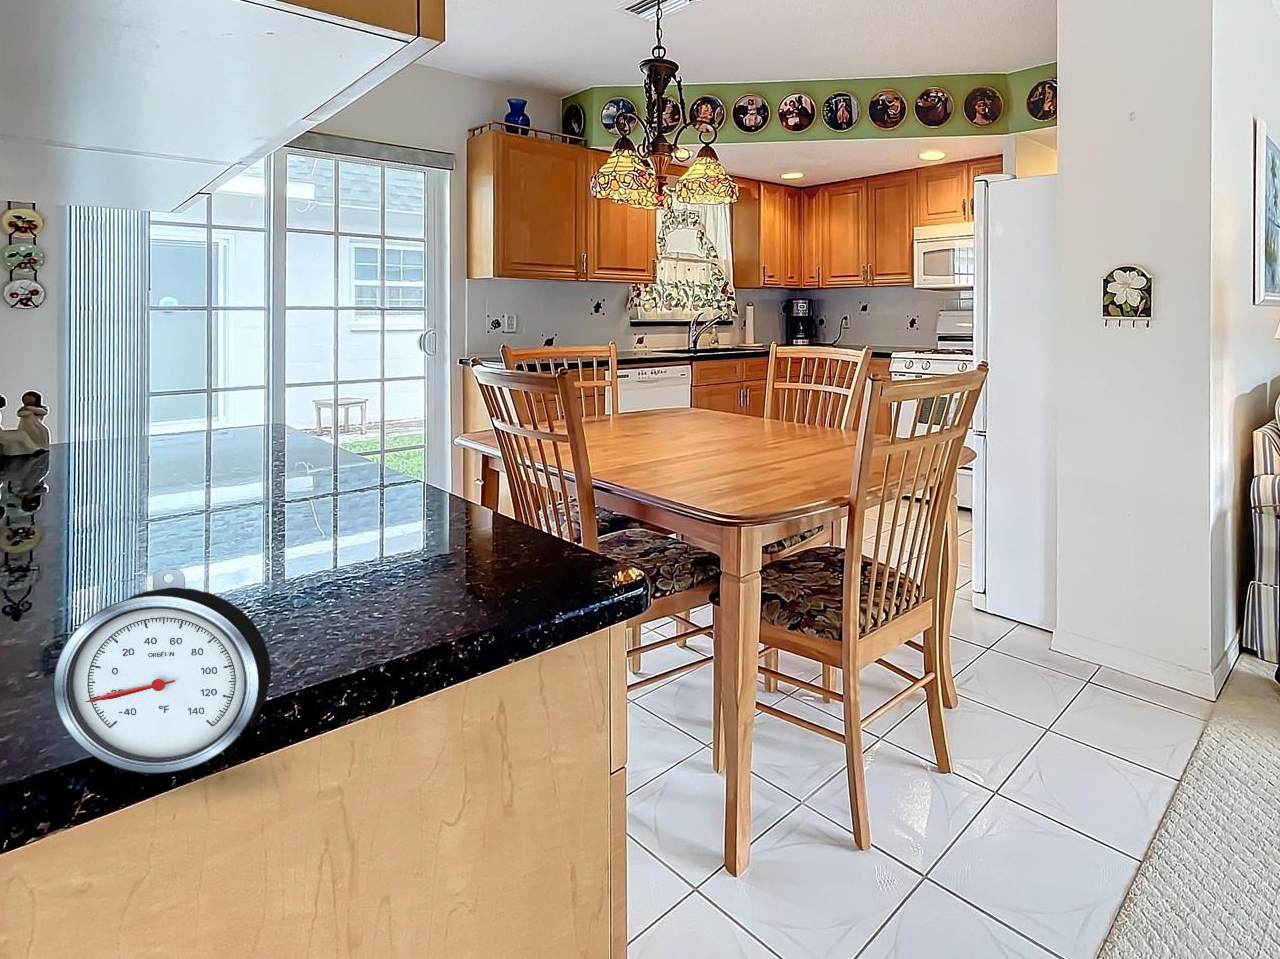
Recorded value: -20; °F
